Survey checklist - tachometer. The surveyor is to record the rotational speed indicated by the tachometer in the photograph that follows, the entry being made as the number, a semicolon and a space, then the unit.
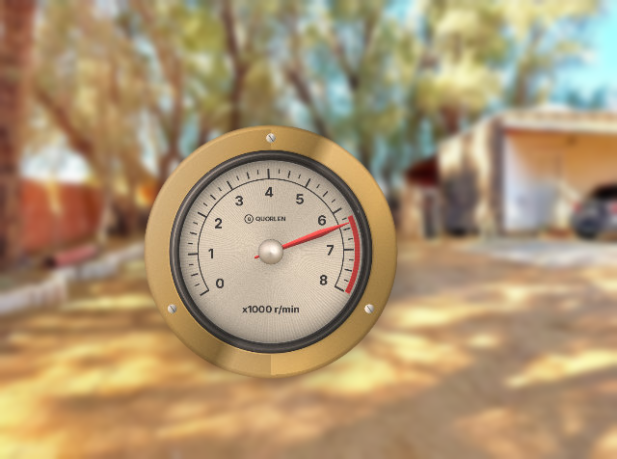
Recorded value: 6375; rpm
